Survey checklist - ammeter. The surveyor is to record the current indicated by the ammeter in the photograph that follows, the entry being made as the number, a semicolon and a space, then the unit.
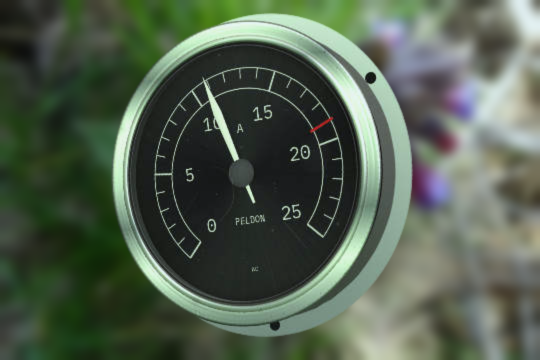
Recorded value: 11; A
